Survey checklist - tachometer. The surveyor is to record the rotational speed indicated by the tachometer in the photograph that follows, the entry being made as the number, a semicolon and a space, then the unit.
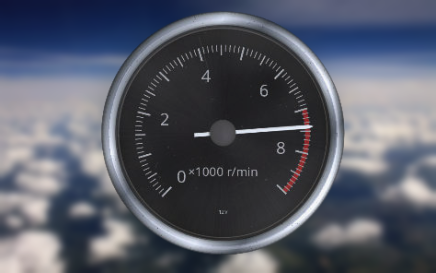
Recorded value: 7400; rpm
